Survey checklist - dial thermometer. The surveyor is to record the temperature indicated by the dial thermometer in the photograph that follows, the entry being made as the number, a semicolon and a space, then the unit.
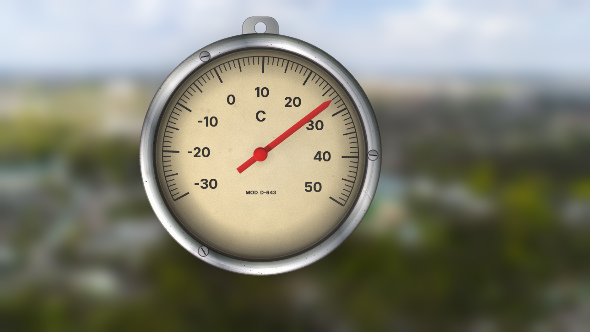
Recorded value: 27; °C
